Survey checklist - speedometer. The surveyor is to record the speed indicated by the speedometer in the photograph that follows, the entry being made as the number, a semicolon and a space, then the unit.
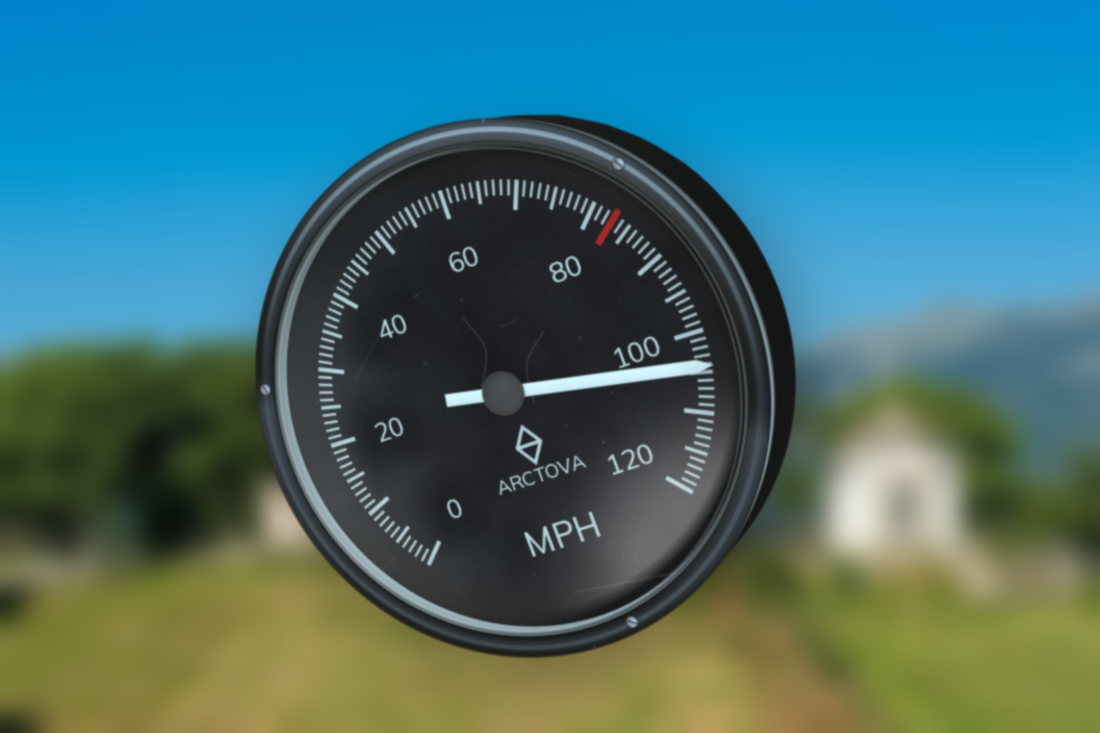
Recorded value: 104; mph
